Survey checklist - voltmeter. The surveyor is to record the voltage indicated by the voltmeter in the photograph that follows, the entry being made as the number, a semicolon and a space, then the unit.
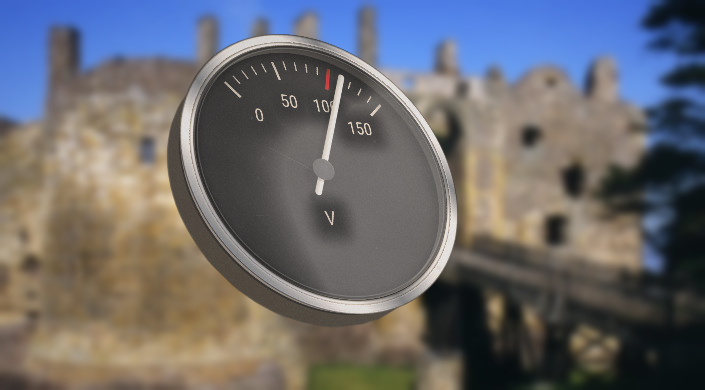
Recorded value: 110; V
